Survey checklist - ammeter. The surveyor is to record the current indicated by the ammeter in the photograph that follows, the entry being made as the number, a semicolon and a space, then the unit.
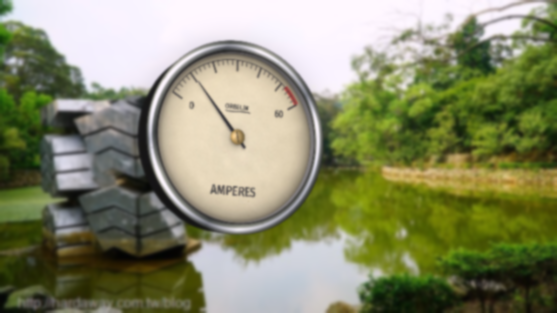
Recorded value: 10; A
